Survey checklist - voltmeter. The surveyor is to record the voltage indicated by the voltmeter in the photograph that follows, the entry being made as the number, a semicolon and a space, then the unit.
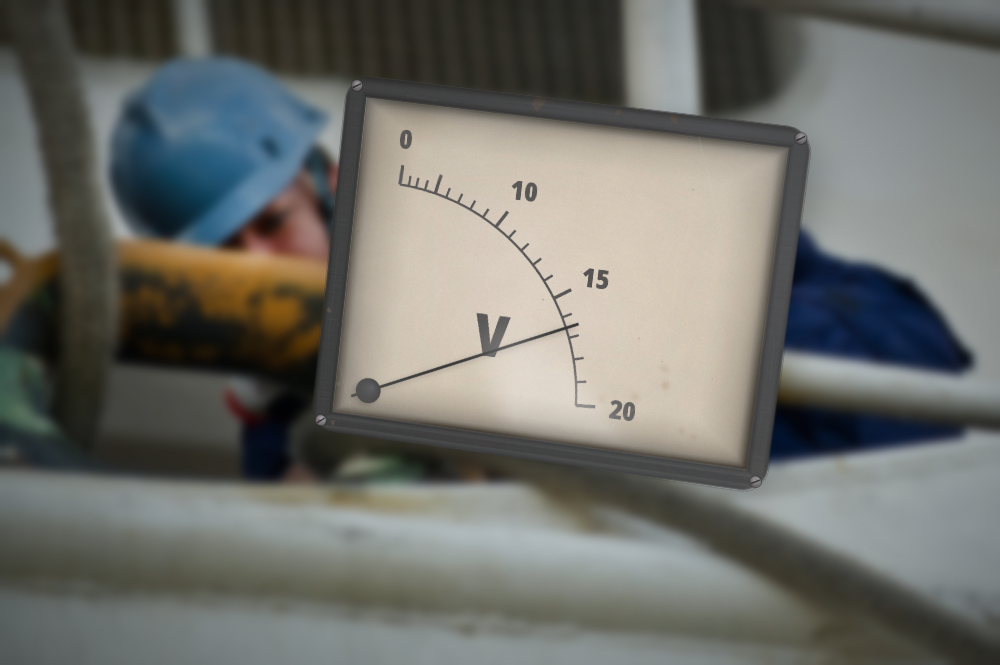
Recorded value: 16.5; V
